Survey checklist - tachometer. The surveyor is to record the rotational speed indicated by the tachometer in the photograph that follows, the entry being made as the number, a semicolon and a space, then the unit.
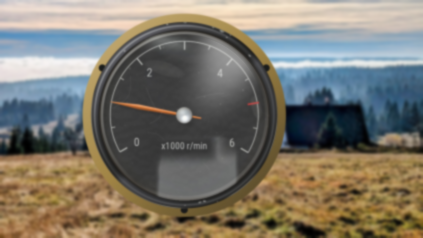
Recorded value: 1000; rpm
